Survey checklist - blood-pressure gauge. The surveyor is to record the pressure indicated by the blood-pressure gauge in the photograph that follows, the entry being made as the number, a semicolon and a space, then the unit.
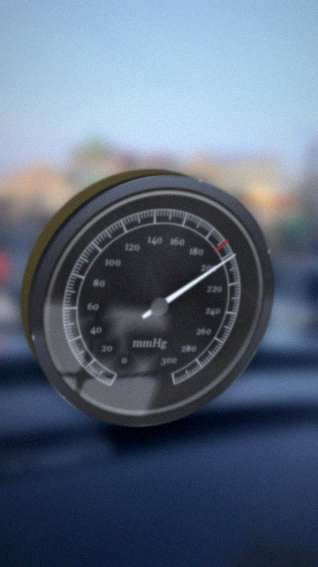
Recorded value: 200; mmHg
